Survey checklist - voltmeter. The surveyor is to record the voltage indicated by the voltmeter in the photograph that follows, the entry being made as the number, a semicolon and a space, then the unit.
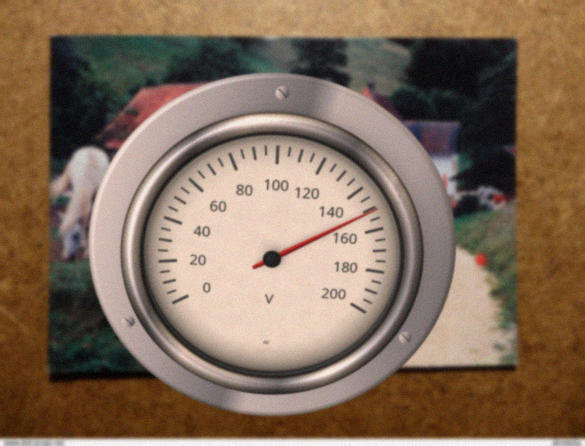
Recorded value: 150; V
